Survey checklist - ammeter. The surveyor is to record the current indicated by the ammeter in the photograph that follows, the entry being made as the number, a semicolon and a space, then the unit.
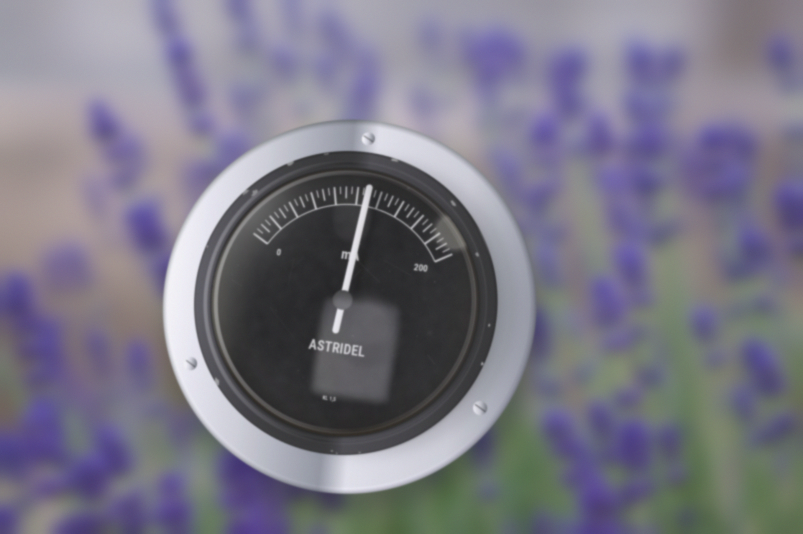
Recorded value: 110; mA
